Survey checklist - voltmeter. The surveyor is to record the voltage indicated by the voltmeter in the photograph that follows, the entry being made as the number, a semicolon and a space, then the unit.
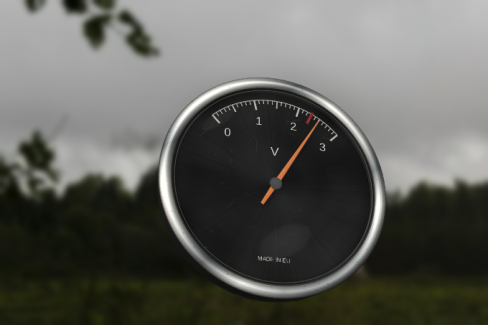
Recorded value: 2.5; V
